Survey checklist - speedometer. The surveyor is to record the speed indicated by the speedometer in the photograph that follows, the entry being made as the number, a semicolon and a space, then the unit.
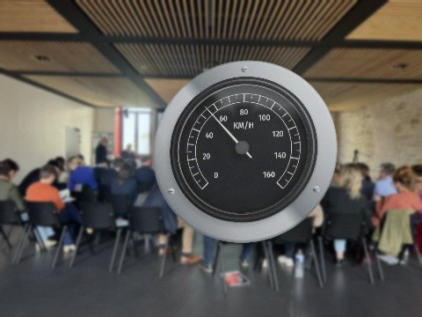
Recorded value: 55; km/h
